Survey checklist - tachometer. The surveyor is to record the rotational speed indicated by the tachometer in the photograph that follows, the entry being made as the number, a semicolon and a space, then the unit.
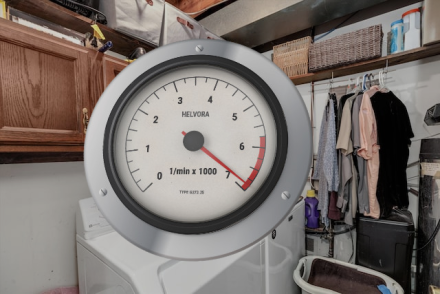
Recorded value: 6875; rpm
